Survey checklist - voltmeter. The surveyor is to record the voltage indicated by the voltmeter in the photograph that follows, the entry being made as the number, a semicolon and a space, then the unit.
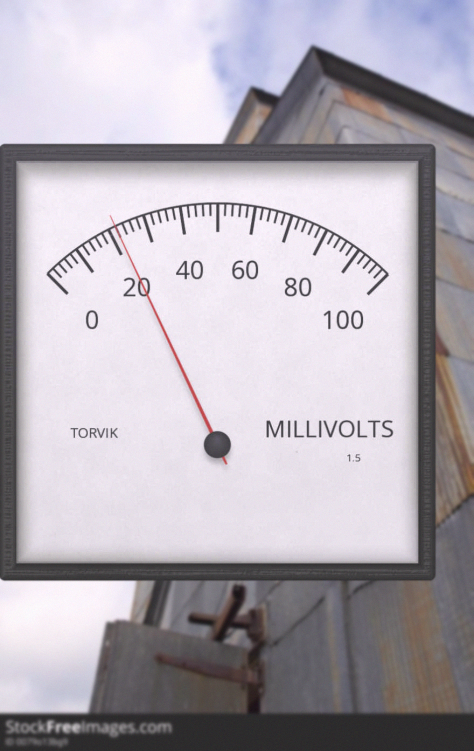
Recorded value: 22; mV
